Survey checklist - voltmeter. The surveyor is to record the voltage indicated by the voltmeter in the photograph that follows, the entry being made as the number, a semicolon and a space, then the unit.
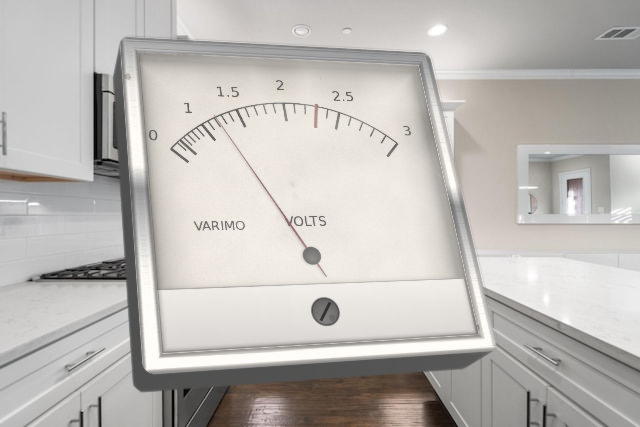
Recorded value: 1.2; V
